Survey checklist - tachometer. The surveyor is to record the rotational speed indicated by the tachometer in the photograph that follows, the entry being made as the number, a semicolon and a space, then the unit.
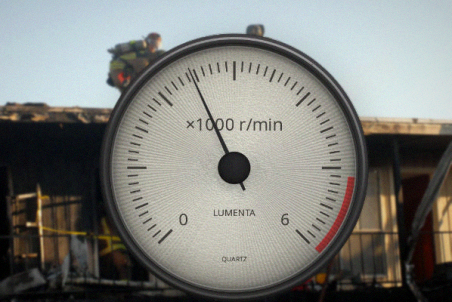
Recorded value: 2450; rpm
